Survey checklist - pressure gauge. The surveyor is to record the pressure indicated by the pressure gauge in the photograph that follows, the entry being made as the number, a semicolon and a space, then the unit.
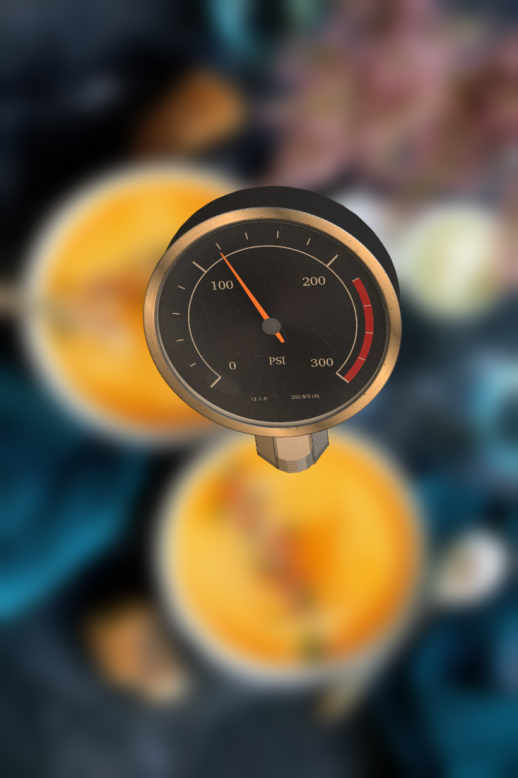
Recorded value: 120; psi
